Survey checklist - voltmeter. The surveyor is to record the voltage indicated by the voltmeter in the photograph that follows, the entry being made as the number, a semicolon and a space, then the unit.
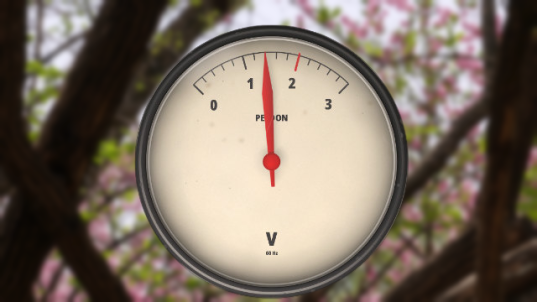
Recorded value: 1.4; V
